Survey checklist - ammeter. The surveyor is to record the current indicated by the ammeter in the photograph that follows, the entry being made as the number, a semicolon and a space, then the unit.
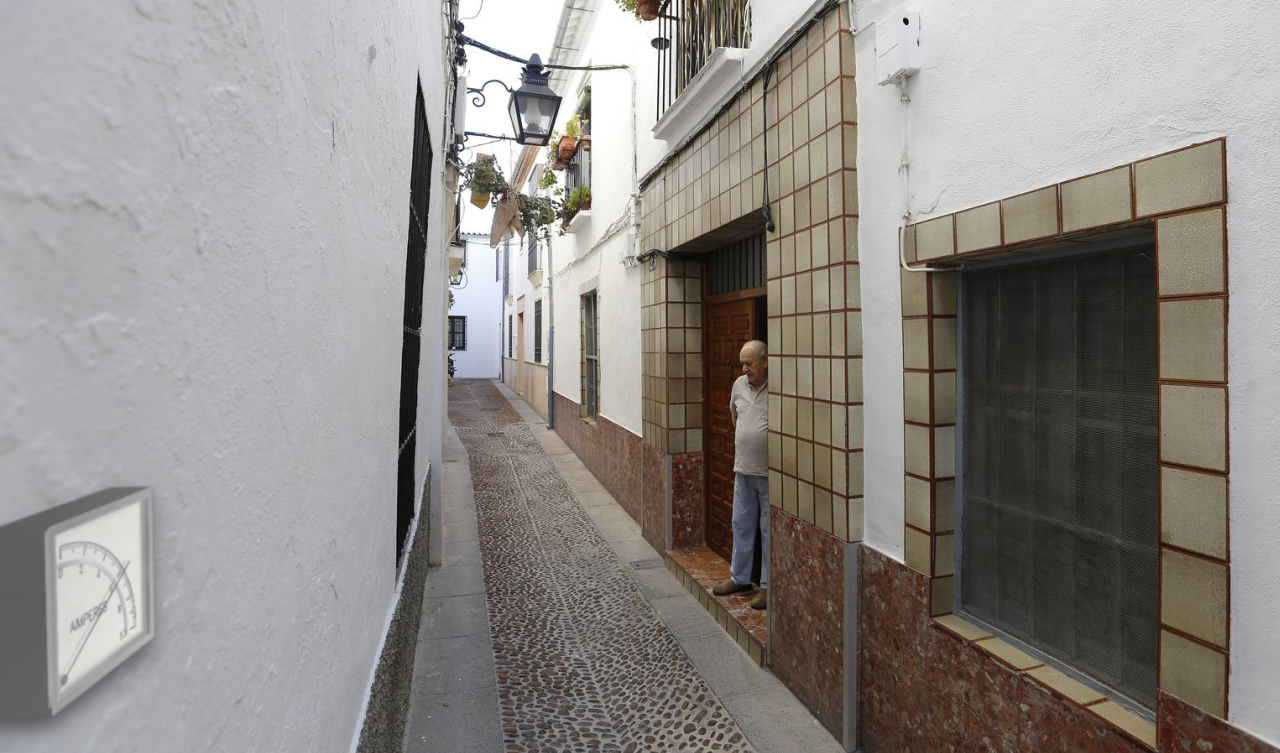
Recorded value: 6; A
